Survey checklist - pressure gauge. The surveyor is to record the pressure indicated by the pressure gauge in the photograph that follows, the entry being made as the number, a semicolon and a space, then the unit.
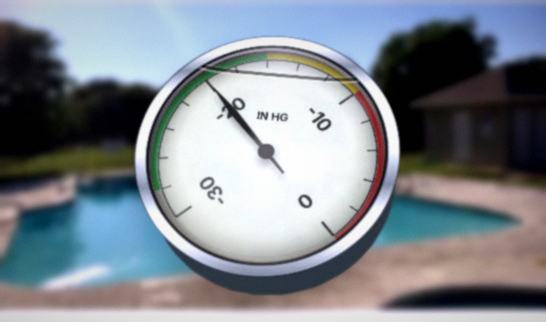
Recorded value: -20; inHg
